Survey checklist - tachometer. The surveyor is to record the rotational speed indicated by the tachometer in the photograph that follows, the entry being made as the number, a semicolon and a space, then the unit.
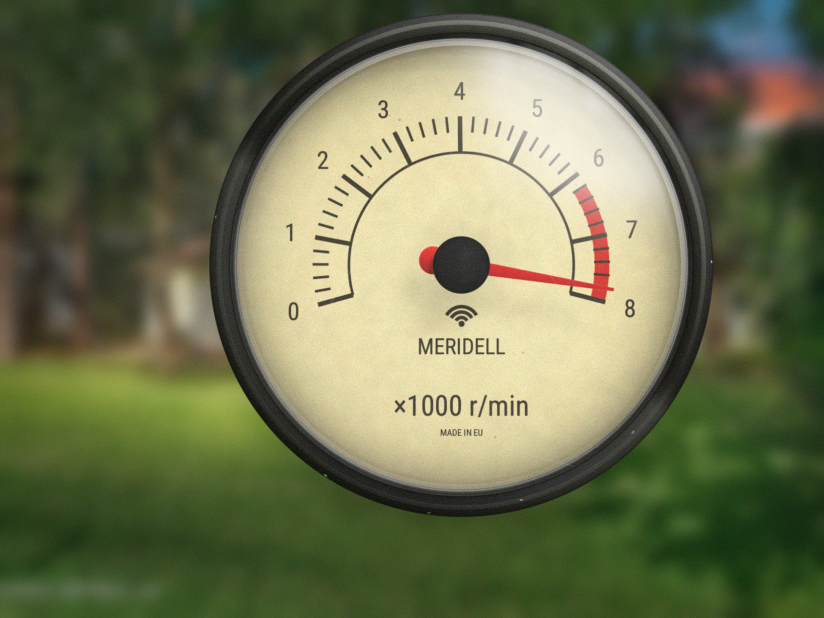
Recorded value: 7800; rpm
